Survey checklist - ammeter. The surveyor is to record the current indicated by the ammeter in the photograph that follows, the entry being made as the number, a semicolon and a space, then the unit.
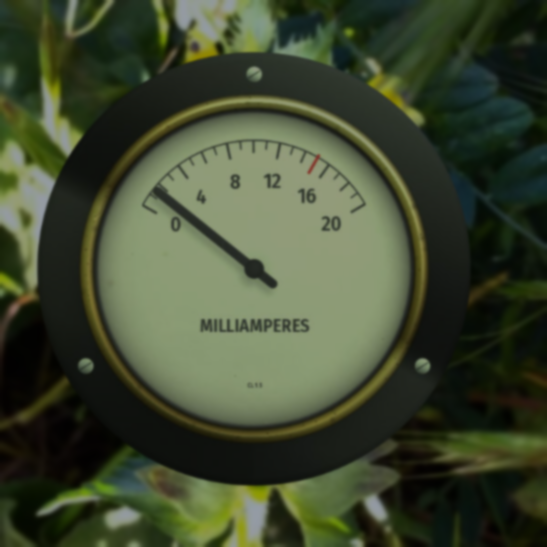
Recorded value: 1.5; mA
